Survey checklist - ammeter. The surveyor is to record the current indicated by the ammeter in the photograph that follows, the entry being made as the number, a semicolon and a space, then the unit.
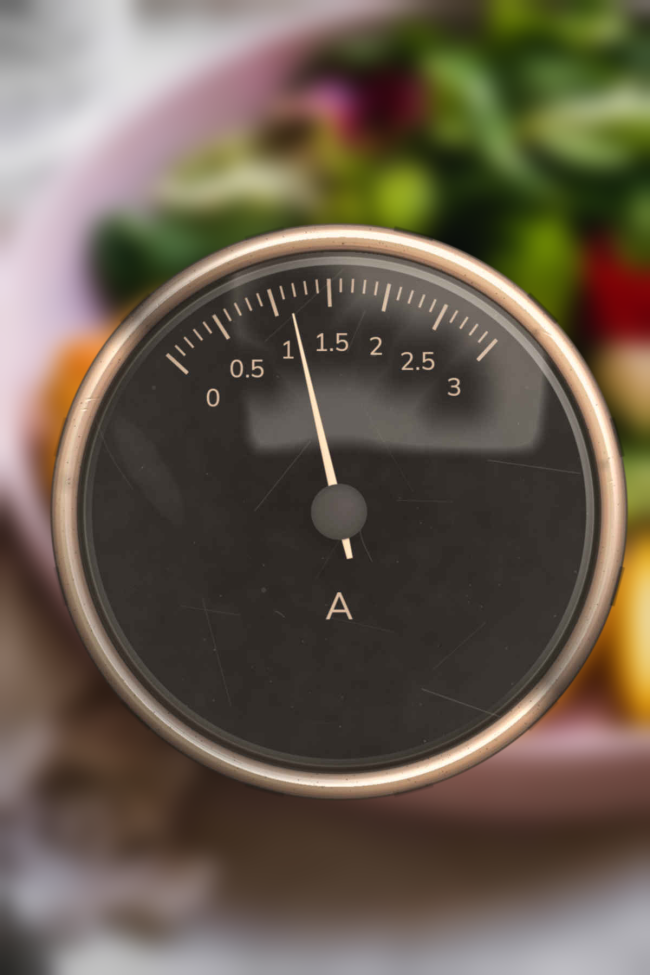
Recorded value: 1.15; A
